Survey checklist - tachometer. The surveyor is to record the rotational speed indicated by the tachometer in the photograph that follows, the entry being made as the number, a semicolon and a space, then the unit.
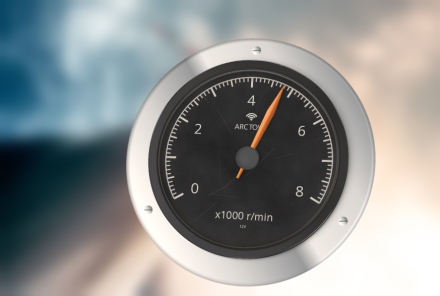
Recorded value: 4800; rpm
